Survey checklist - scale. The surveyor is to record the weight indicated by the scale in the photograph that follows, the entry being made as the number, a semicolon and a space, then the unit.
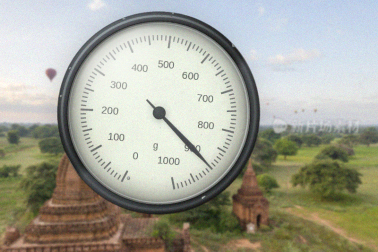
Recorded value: 900; g
